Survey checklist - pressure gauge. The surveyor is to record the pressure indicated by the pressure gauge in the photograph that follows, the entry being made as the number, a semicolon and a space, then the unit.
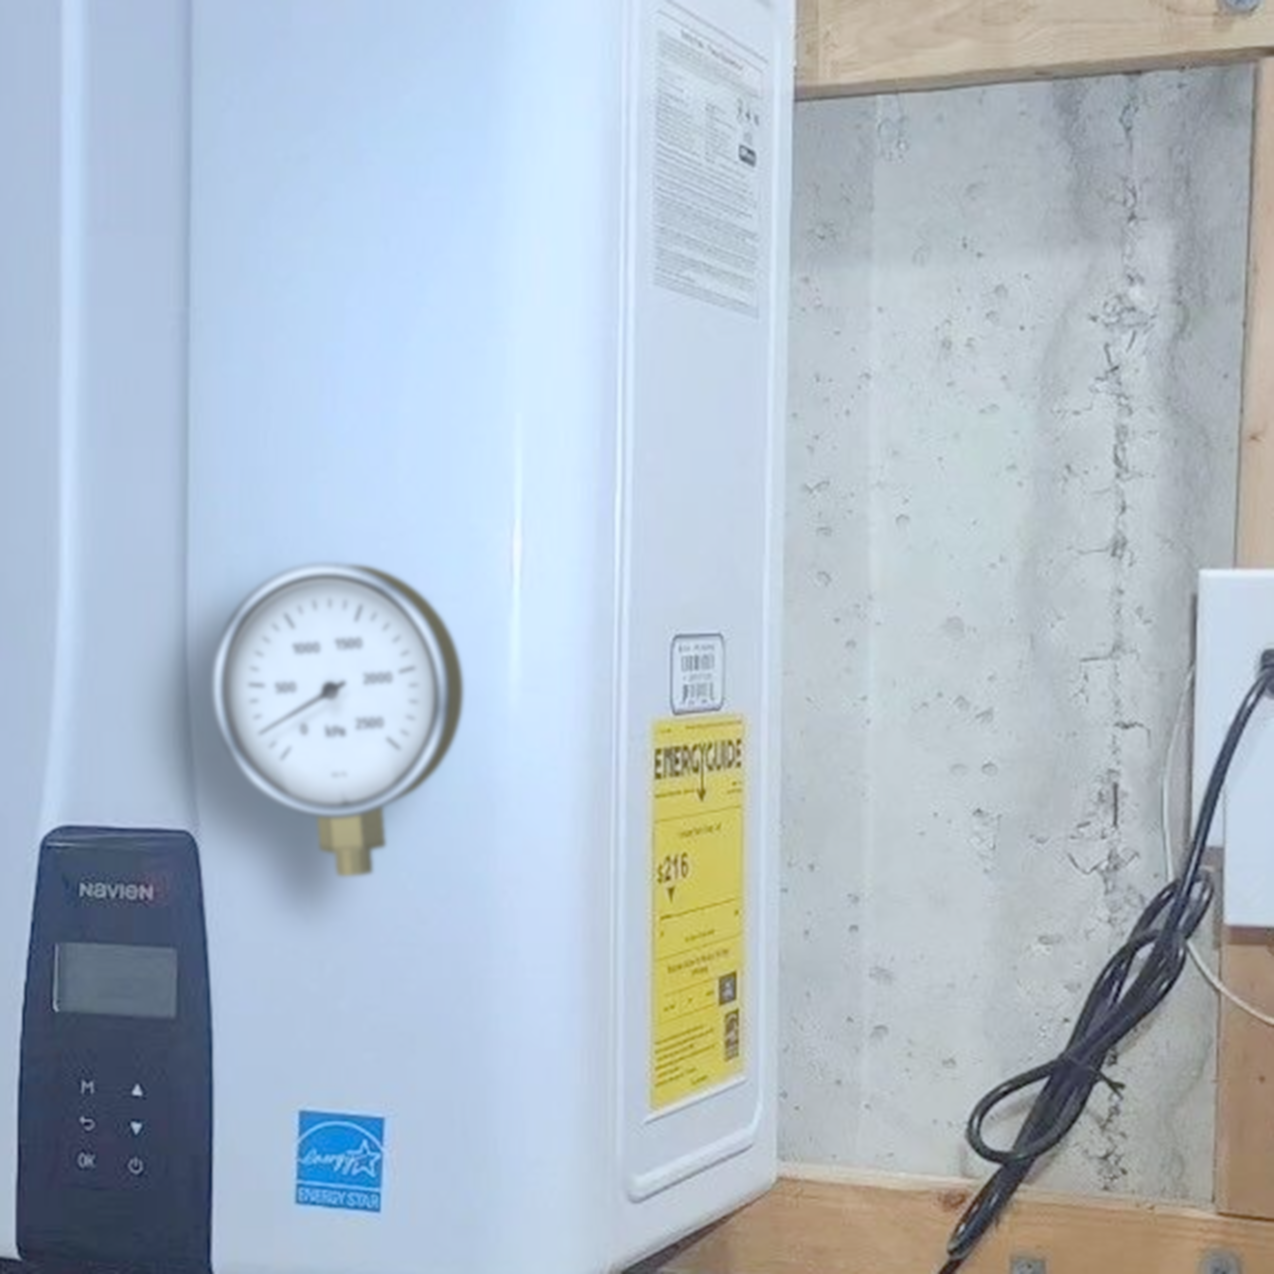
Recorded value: 200; kPa
